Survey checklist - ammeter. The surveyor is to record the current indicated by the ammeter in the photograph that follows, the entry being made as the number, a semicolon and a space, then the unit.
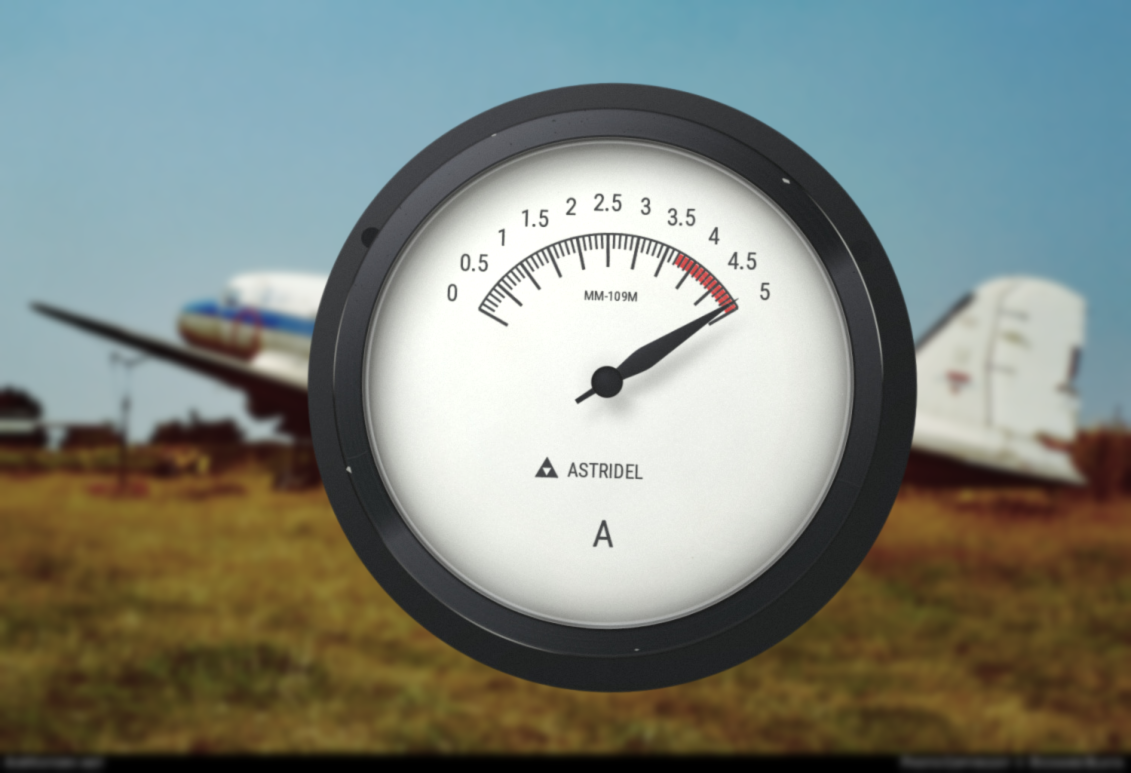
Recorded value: 4.9; A
